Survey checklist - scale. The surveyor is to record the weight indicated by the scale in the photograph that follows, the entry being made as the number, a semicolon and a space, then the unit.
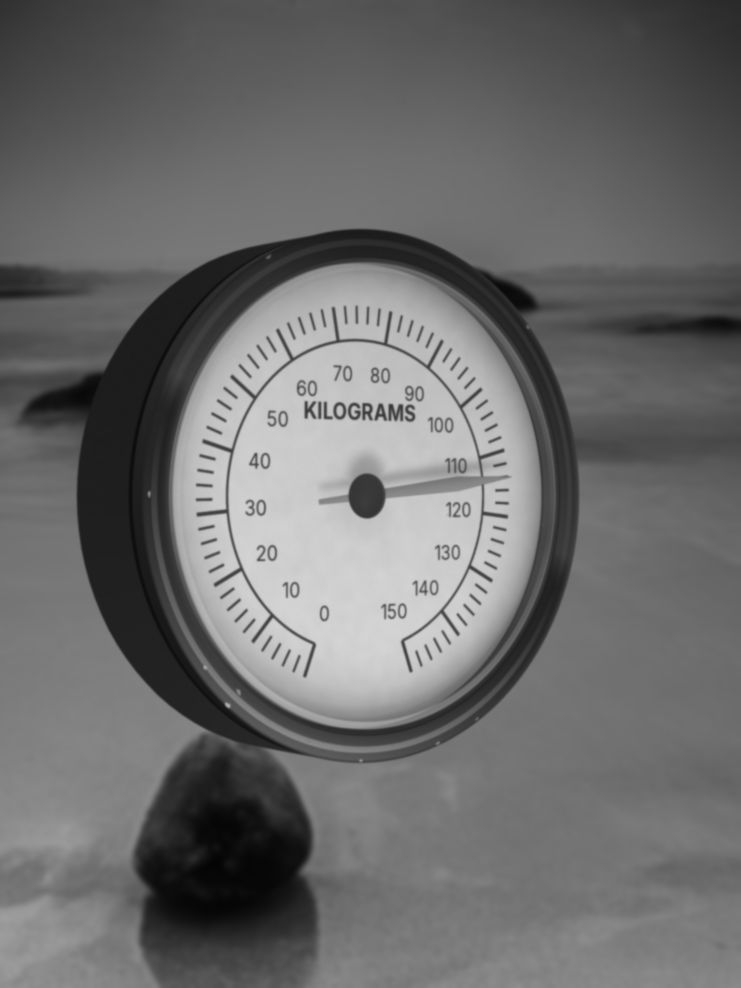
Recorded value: 114; kg
